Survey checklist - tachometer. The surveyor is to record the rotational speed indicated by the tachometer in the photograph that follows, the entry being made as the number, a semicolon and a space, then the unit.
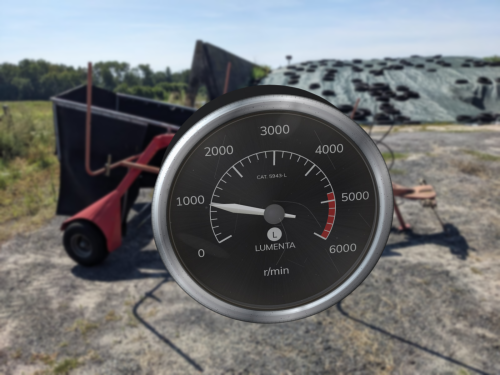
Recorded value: 1000; rpm
